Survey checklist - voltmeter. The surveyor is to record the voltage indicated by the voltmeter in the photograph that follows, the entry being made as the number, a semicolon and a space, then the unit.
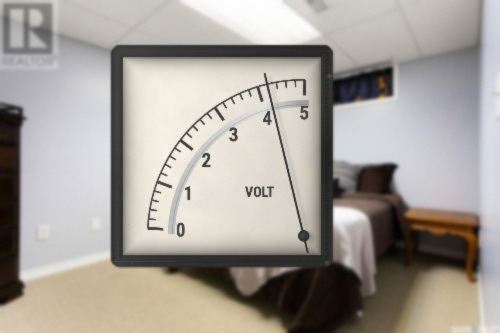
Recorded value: 4.2; V
